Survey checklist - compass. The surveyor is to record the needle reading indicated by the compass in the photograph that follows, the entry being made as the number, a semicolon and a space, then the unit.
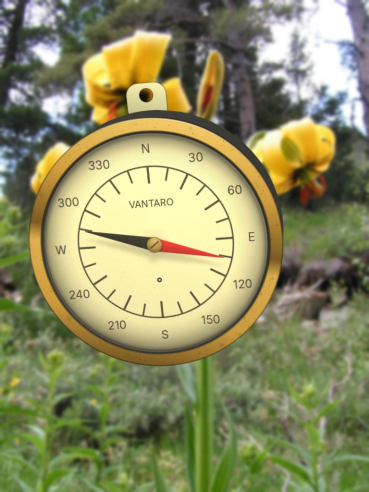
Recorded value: 105; °
